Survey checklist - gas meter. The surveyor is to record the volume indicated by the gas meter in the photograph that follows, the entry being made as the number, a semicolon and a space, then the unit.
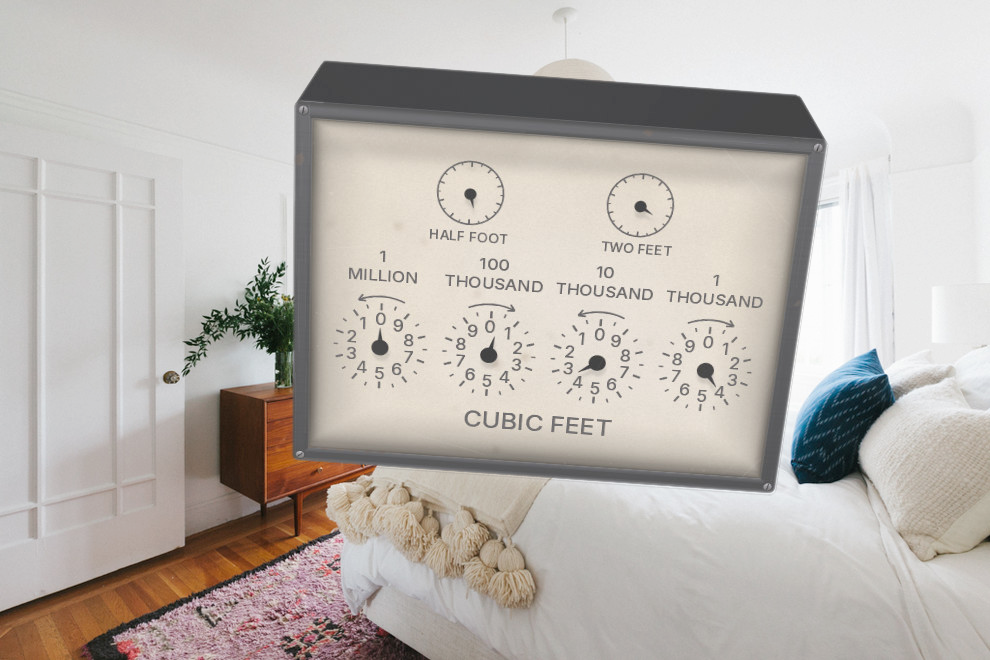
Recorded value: 3400; ft³
